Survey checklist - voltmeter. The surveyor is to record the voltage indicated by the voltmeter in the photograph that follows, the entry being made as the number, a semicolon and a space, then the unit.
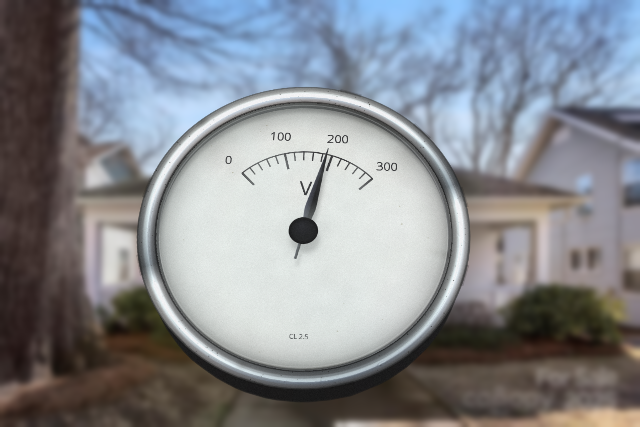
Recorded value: 190; V
